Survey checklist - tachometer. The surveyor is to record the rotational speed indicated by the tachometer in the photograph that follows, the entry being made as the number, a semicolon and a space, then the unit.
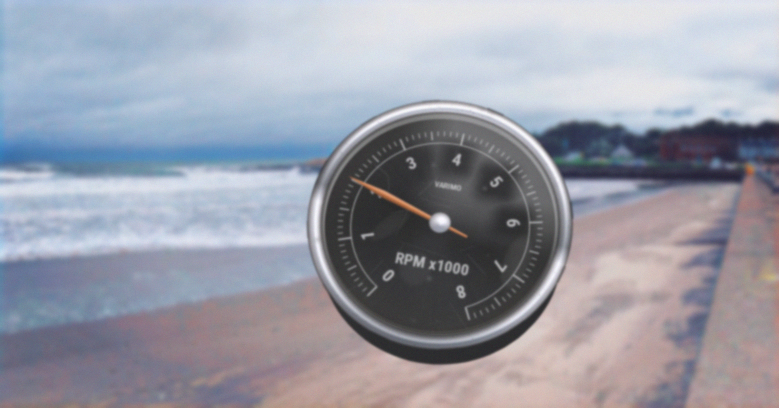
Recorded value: 2000; rpm
